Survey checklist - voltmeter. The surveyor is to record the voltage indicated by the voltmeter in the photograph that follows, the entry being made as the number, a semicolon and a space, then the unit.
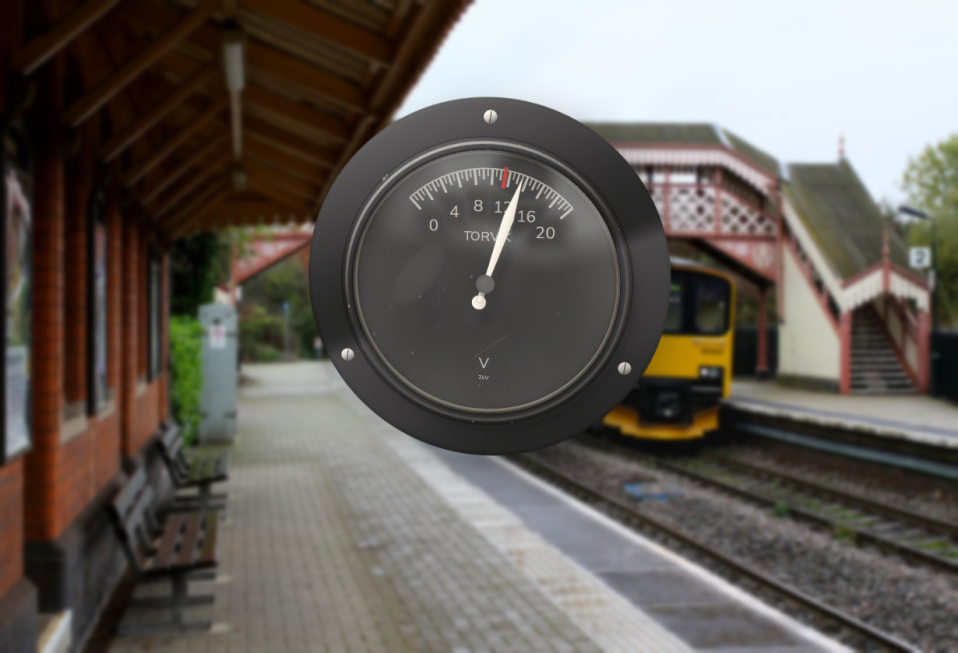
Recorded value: 13.5; V
